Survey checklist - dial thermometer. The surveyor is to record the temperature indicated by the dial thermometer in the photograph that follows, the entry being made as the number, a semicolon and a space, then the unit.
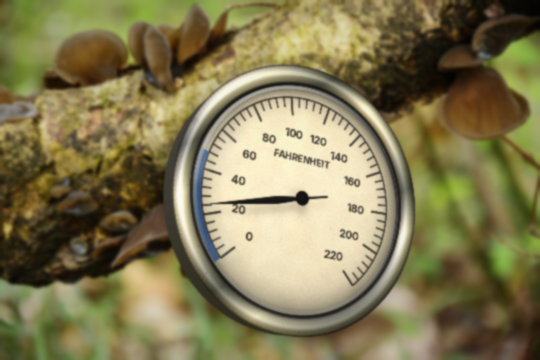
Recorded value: 24; °F
